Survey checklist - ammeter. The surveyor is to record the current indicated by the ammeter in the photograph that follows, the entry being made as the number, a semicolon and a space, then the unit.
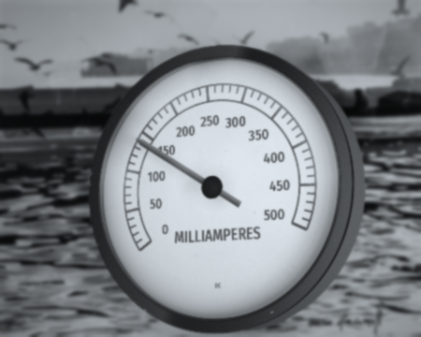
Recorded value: 140; mA
